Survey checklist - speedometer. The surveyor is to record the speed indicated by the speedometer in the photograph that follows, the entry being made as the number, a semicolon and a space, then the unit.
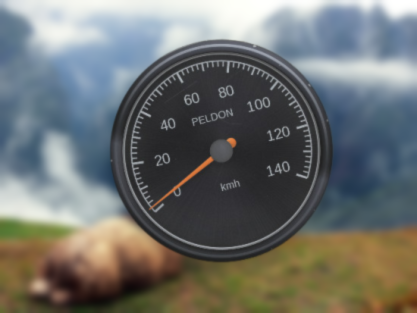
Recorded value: 2; km/h
